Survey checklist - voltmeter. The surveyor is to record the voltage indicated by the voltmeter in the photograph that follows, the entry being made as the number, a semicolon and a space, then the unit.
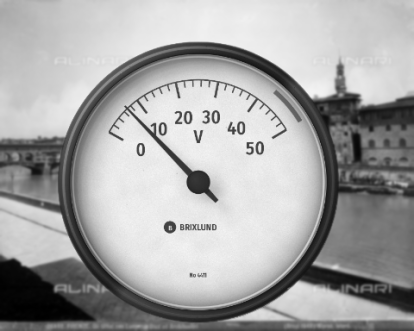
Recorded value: 7; V
